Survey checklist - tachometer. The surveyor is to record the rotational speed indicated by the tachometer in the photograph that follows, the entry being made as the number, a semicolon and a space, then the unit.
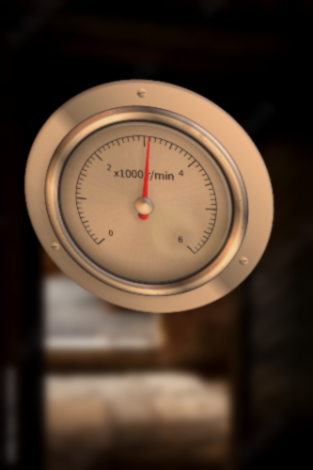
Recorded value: 3100; rpm
